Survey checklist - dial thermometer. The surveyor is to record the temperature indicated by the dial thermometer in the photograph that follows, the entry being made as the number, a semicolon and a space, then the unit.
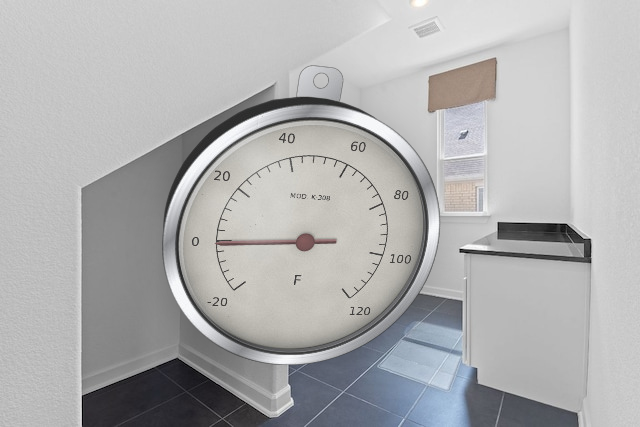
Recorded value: 0; °F
